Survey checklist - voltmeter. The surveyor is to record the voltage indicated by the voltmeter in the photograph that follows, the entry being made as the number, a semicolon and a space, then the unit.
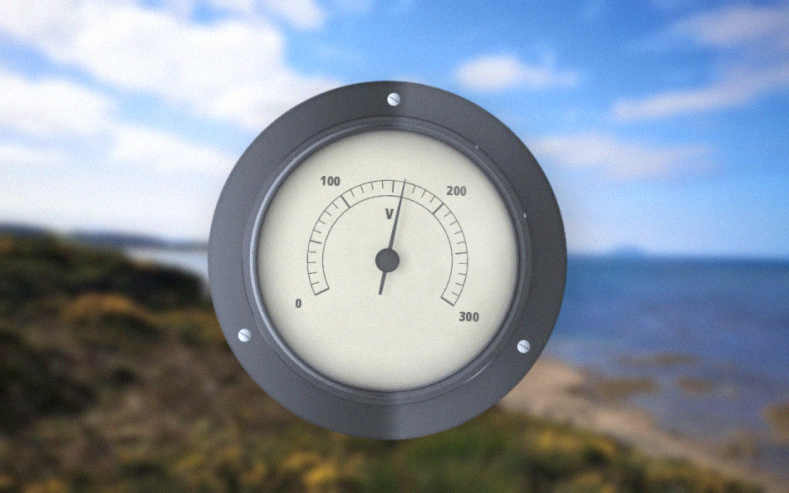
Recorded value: 160; V
